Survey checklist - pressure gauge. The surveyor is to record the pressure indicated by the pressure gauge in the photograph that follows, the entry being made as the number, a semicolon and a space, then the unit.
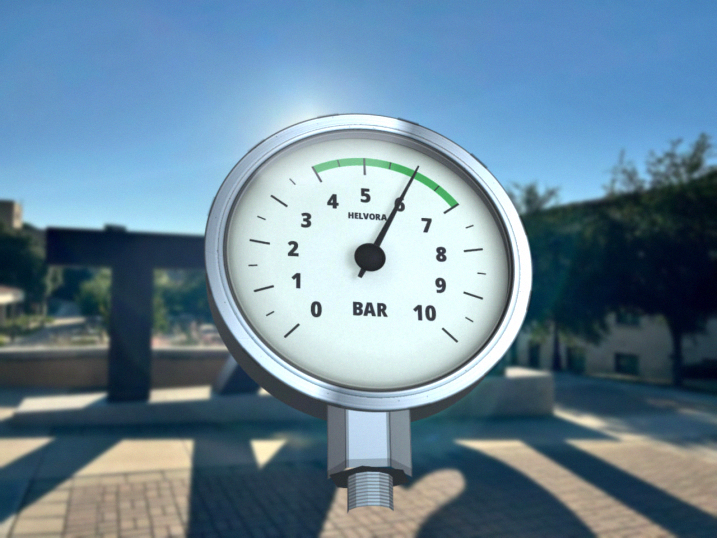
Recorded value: 6; bar
